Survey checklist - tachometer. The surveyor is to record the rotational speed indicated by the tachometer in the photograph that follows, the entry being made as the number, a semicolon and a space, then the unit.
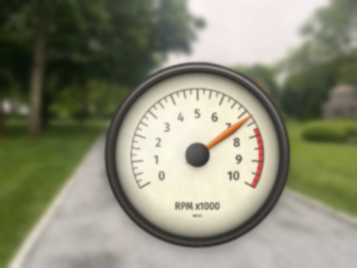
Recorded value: 7250; rpm
